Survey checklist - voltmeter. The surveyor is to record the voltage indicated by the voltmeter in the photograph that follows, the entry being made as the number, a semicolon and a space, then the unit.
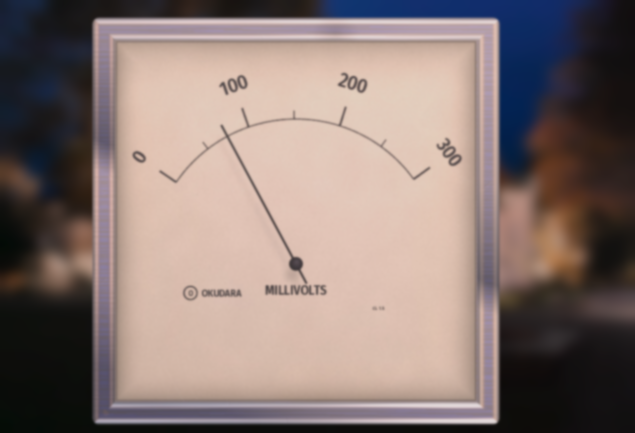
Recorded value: 75; mV
